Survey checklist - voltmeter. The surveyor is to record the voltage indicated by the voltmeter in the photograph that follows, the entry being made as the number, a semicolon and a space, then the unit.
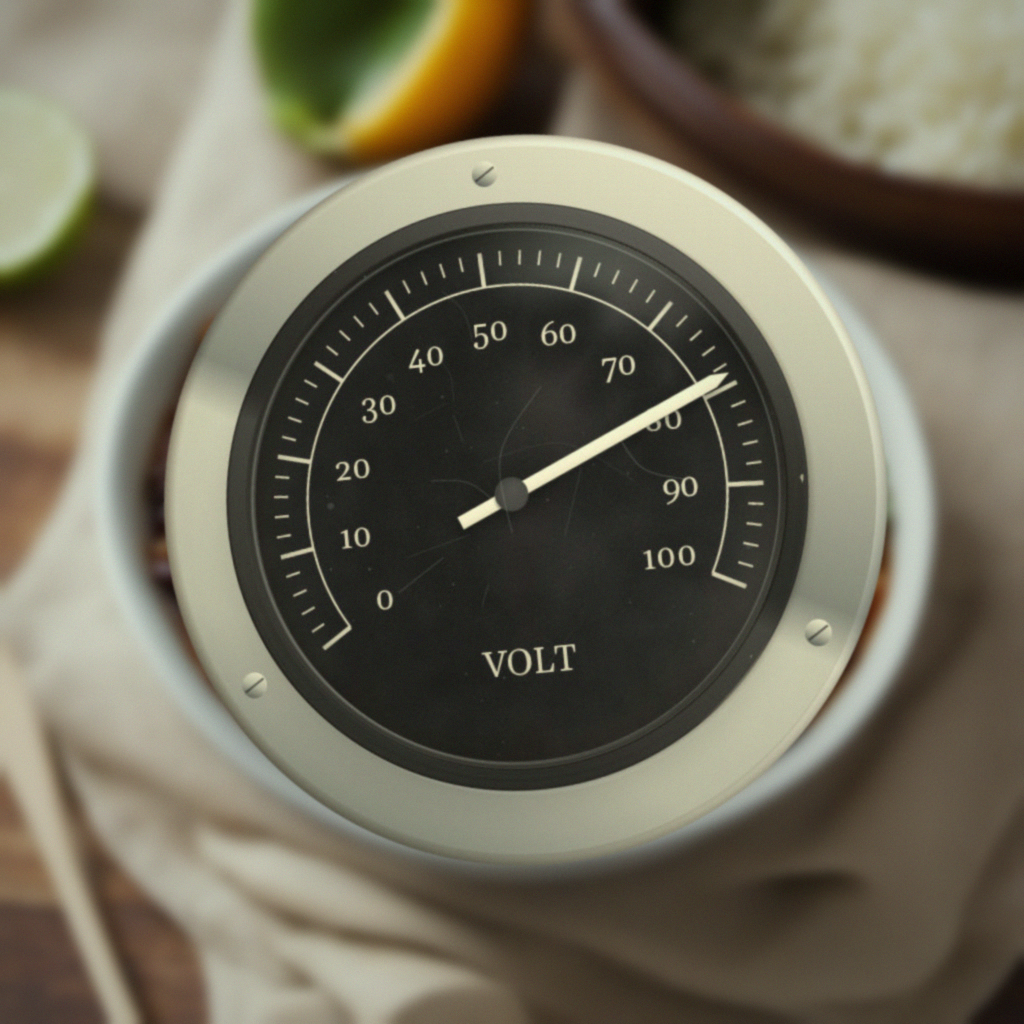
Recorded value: 79; V
